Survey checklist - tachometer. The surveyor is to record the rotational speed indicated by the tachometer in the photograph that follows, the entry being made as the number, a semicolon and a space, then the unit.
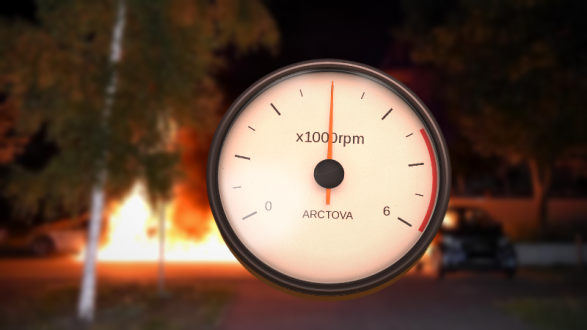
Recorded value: 3000; rpm
